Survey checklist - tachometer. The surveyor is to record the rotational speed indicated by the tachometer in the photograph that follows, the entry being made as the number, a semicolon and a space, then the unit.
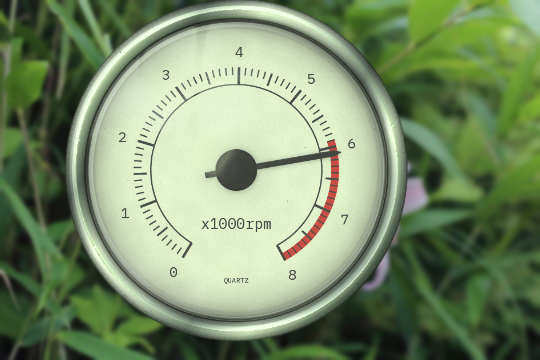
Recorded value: 6100; rpm
